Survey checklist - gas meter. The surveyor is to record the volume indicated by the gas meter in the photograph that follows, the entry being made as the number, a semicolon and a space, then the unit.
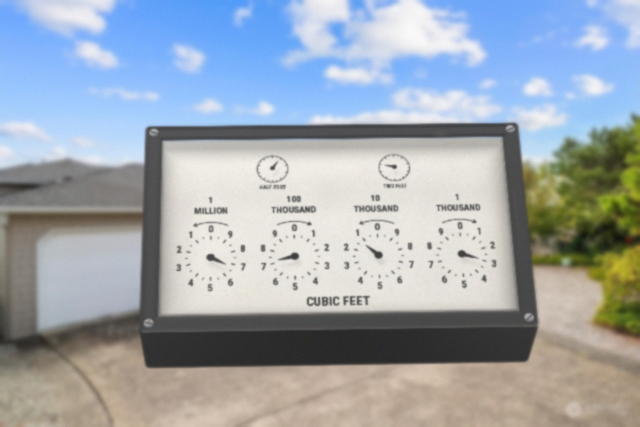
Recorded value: 671300; ft³
